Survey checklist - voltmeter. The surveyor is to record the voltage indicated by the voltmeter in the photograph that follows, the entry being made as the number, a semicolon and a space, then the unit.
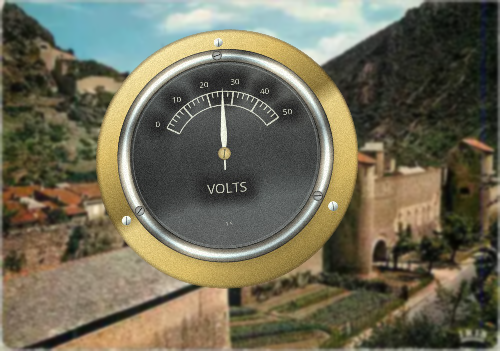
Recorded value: 26; V
